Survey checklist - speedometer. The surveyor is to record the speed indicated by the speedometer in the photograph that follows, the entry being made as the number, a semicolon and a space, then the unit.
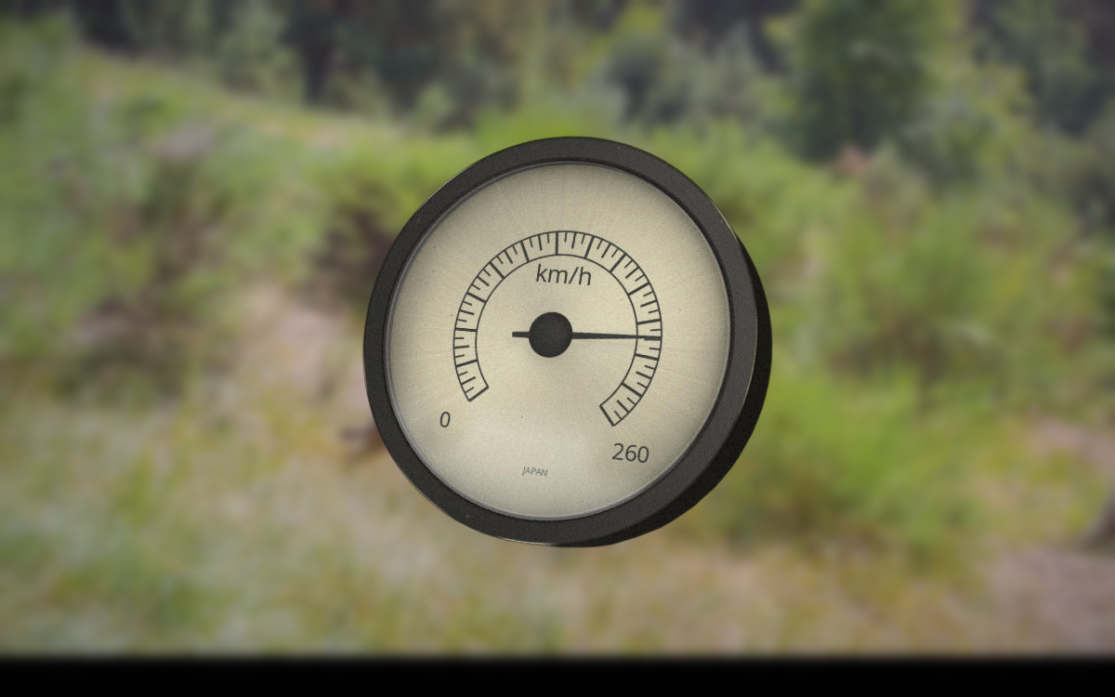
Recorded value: 210; km/h
